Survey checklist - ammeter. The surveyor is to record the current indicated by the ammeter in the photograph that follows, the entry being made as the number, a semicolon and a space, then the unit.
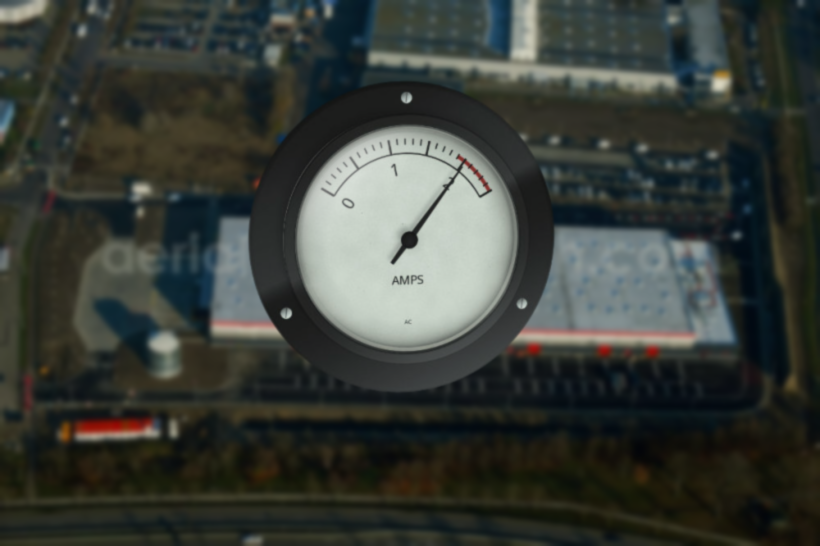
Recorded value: 2; A
